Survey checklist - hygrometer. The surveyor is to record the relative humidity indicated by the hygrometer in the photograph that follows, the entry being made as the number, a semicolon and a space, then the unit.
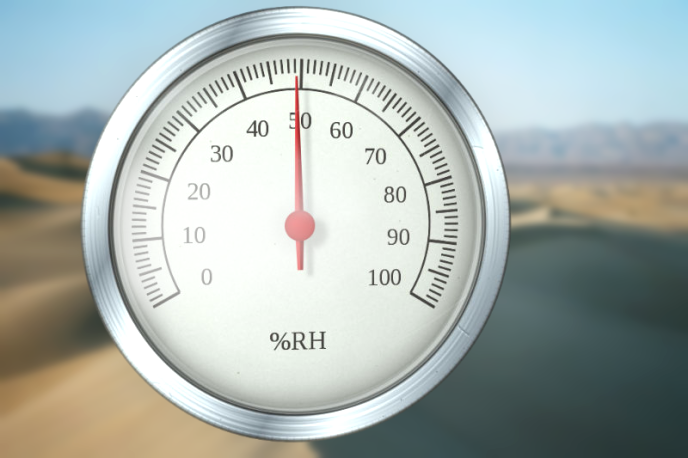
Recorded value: 49; %
